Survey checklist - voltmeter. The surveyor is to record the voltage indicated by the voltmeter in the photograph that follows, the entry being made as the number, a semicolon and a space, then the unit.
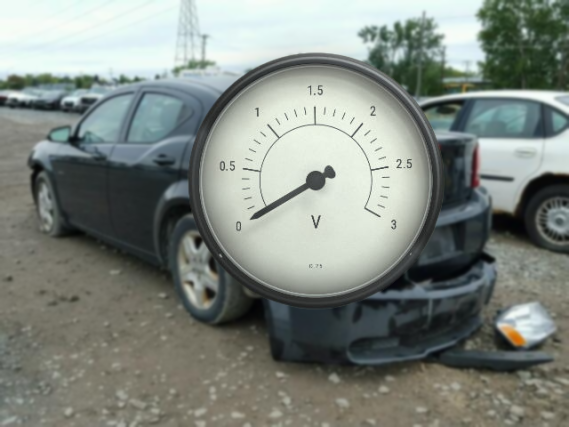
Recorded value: 0; V
